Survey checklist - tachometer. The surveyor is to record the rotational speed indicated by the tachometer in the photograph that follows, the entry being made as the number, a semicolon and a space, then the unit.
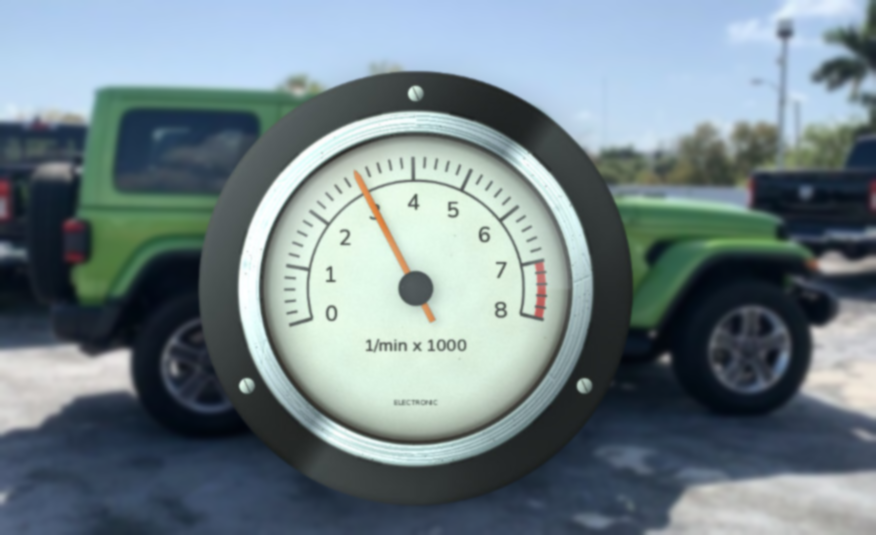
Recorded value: 3000; rpm
